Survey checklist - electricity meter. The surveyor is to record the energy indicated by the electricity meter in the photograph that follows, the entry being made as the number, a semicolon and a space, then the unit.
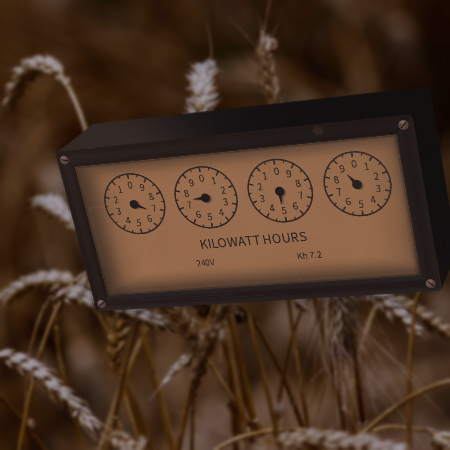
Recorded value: 6749; kWh
